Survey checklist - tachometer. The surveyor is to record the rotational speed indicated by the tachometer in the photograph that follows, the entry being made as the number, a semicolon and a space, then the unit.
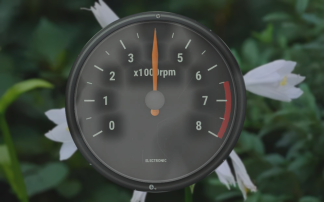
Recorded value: 4000; rpm
